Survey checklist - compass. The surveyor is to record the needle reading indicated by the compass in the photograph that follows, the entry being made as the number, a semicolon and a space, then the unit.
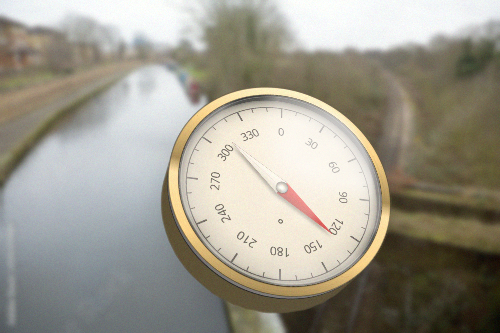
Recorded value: 130; °
